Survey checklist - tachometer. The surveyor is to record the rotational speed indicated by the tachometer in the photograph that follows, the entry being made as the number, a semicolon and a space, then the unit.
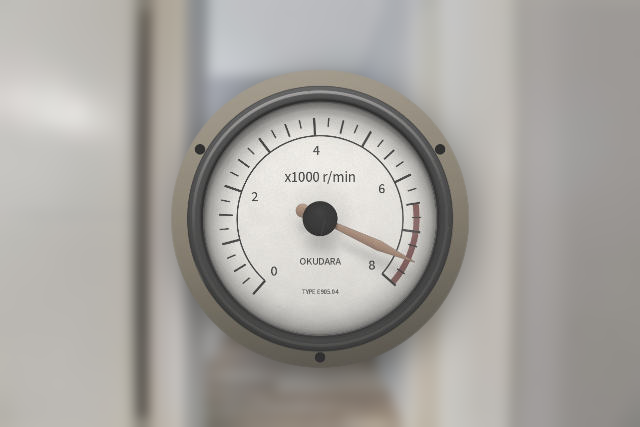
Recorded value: 7500; rpm
